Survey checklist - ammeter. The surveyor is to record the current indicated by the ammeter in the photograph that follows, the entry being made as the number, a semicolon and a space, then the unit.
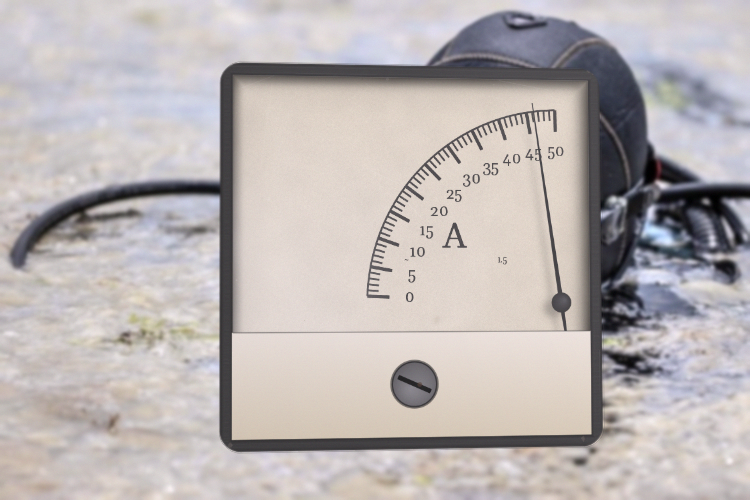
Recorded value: 46; A
